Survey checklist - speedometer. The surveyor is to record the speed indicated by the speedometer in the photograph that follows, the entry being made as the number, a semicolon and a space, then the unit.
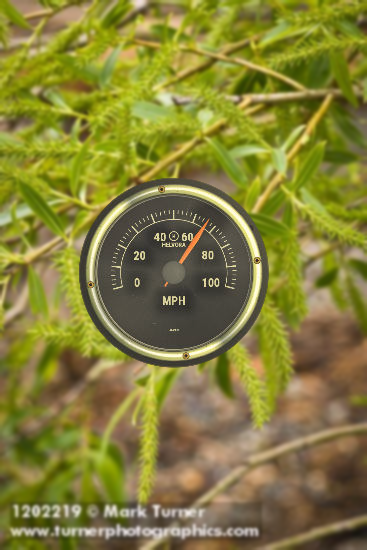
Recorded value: 66; mph
